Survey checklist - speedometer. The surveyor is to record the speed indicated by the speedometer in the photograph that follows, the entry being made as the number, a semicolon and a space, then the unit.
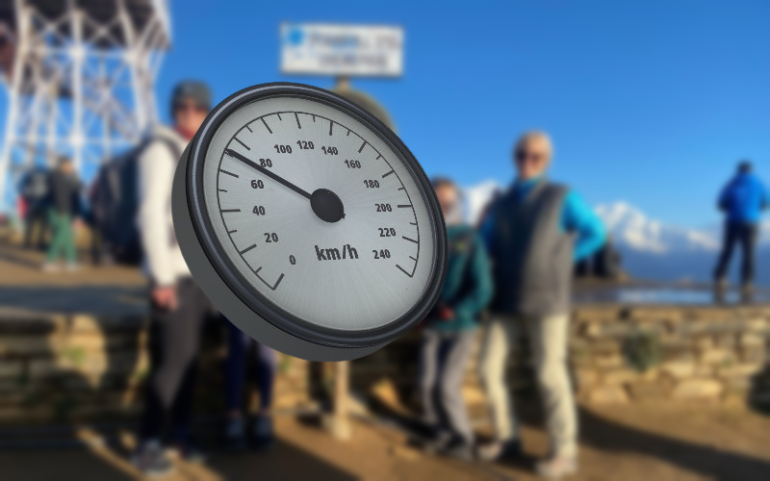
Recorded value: 70; km/h
